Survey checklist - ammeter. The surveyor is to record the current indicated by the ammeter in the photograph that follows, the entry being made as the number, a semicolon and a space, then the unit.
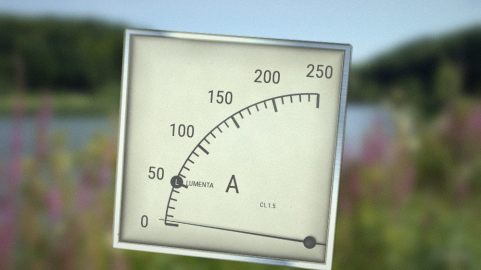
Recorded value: 5; A
